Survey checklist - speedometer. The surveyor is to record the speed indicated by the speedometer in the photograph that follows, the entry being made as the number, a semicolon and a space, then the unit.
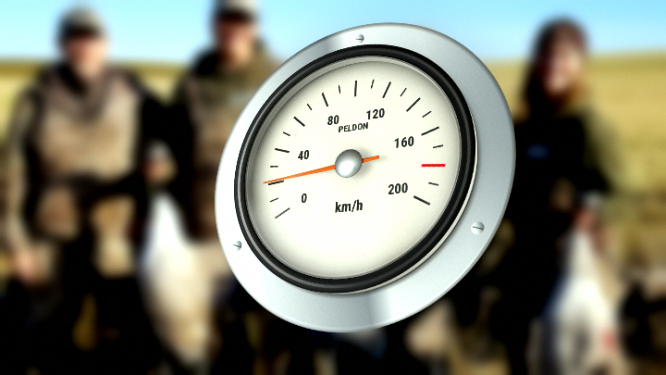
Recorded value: 20; km/h
